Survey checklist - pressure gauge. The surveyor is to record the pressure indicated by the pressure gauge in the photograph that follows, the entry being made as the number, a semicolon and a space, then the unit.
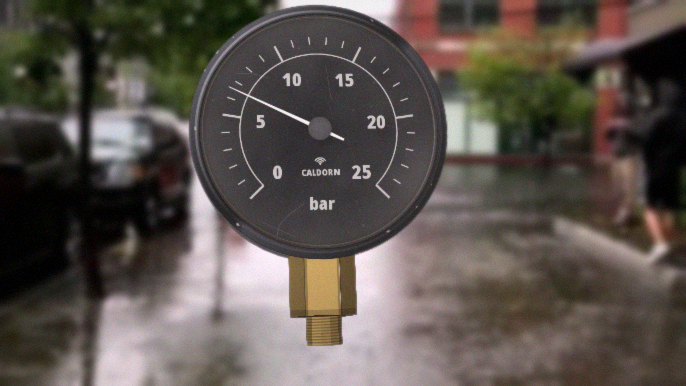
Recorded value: 6.5; bar
